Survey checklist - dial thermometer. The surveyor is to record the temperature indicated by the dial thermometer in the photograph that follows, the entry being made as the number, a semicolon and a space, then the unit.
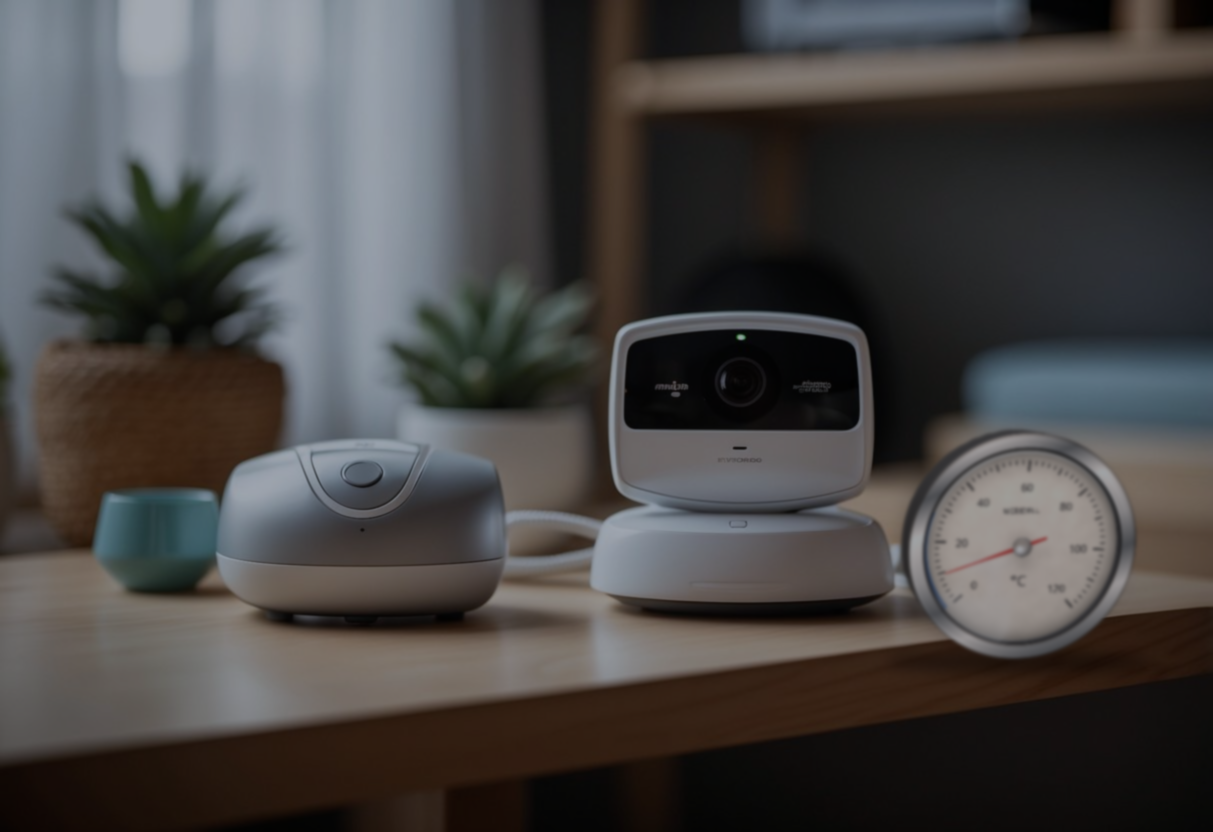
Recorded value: 10; °C
